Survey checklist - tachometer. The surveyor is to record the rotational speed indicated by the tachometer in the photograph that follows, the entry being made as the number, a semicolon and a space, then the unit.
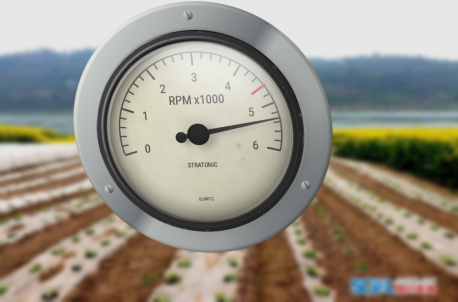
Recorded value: 5300; rpm
